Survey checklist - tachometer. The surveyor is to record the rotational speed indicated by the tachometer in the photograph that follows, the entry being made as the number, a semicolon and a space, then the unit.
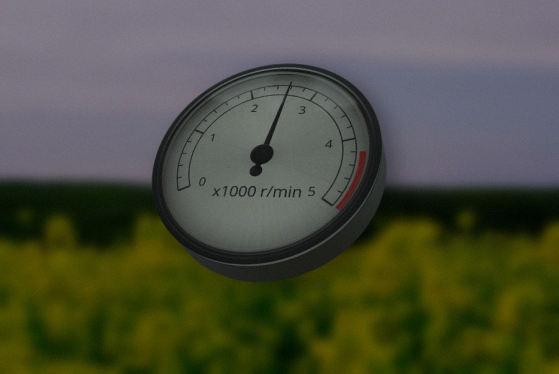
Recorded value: 2600; rpm
